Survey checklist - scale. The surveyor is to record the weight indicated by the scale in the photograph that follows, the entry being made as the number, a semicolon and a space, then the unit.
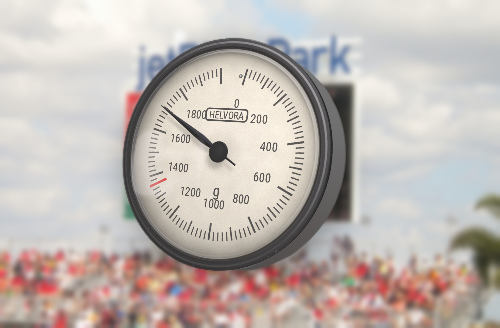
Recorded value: 1700; g
